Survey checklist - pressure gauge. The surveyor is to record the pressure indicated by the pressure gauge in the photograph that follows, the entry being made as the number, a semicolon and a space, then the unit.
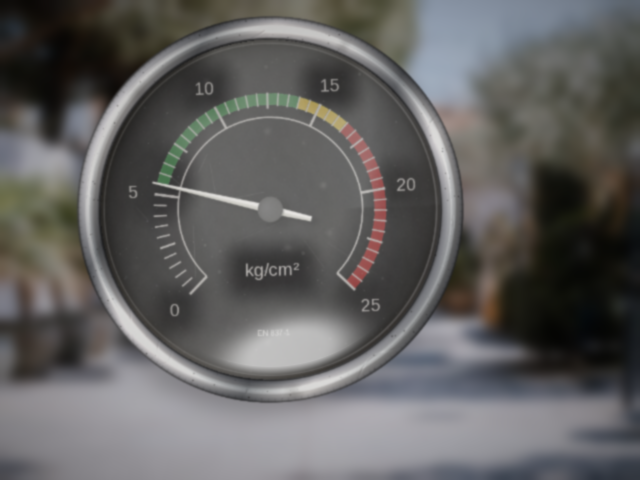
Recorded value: 5.5; kg/cm²
